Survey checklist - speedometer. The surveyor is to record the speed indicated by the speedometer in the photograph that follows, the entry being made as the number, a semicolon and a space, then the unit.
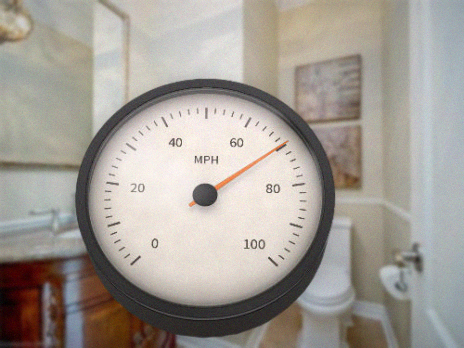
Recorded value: 70; mph
